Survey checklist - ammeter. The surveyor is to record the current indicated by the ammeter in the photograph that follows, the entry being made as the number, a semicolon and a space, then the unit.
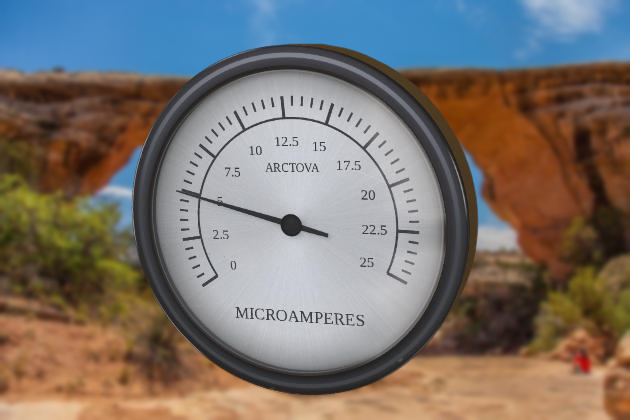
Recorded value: 5; µA
